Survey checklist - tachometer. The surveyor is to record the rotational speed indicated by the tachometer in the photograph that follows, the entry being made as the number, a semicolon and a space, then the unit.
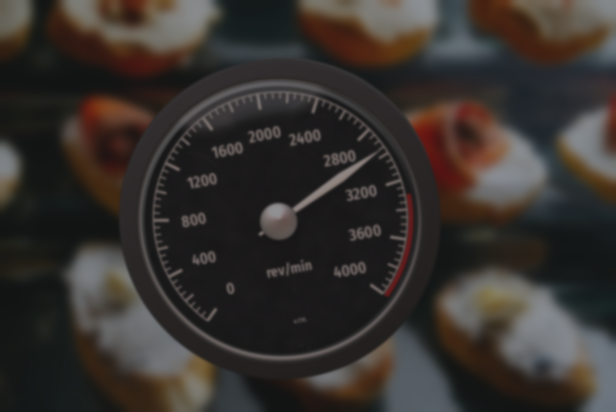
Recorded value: 2950; rpm
